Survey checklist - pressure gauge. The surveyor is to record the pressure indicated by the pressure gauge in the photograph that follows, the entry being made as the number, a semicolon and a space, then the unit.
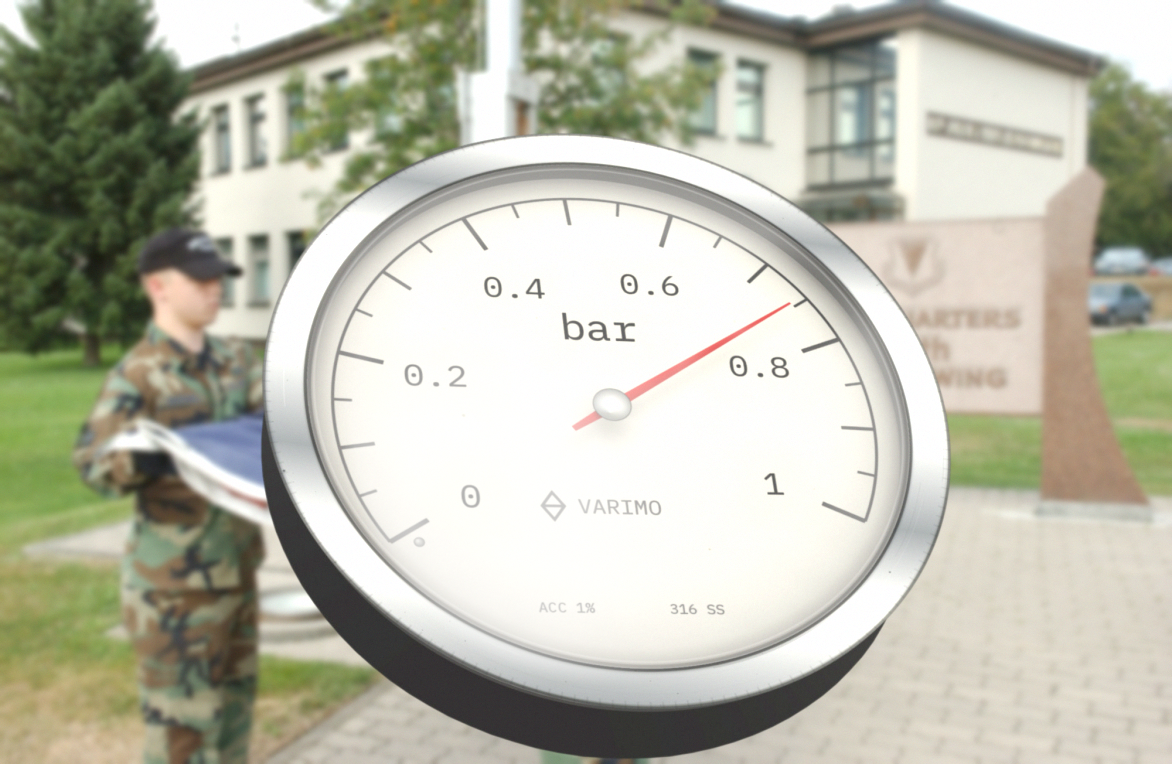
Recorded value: 0.75; bar
